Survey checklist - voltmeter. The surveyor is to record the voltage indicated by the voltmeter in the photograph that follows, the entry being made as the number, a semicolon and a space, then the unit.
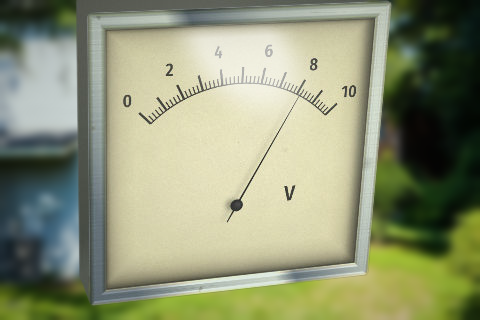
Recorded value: 8; V
